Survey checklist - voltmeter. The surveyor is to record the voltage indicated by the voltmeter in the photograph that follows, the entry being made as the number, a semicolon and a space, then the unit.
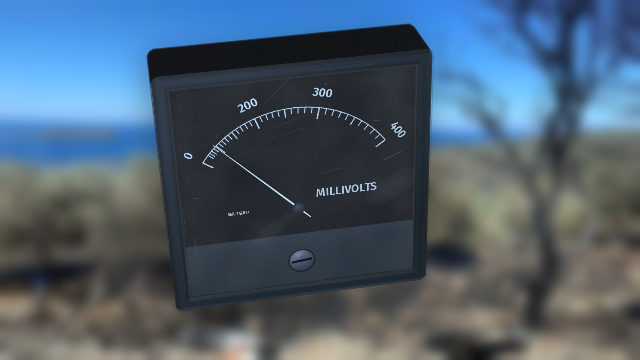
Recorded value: 100; mV
